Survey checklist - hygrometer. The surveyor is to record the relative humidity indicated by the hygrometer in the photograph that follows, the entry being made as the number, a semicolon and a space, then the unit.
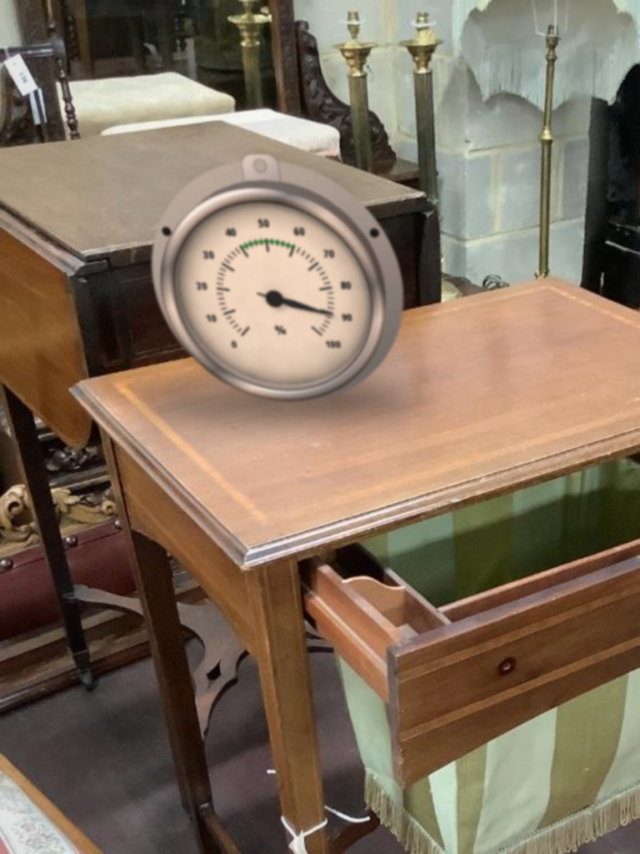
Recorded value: 90; %
